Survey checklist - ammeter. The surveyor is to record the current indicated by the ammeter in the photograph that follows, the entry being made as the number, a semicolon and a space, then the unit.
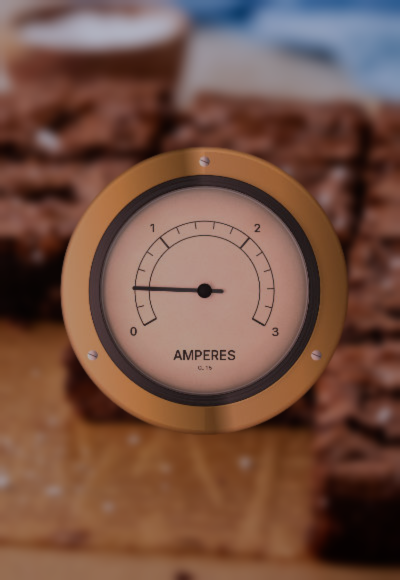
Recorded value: 0.4; A
